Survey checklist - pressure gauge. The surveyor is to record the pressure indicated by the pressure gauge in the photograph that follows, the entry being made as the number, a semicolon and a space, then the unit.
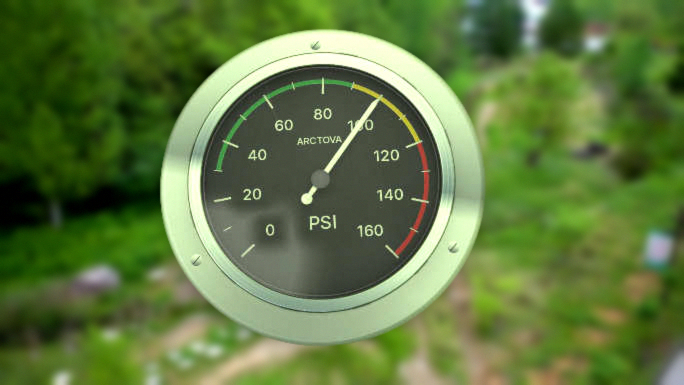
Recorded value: 100; psi
